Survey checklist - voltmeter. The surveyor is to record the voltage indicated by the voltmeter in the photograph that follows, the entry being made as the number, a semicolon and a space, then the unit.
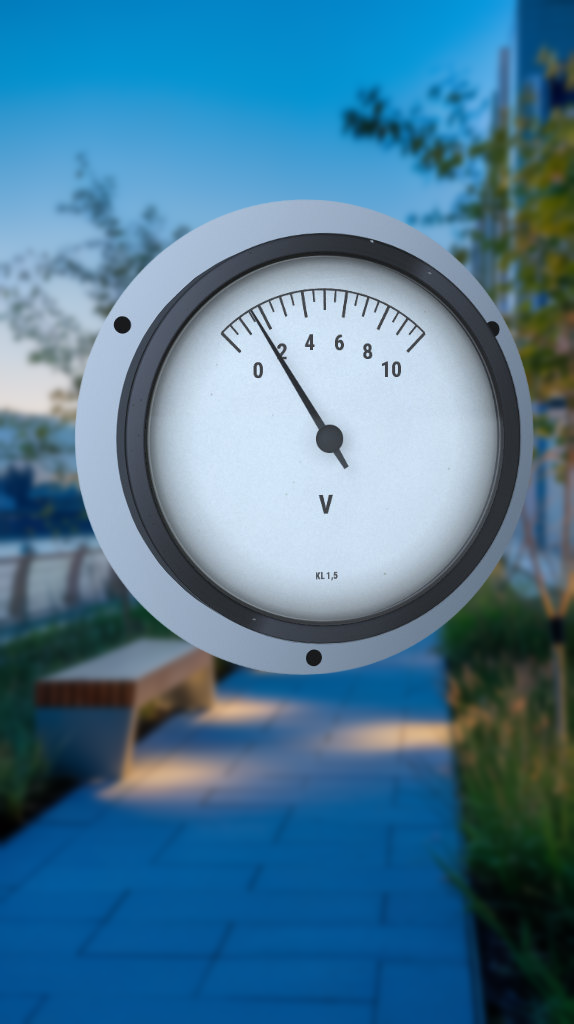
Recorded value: 1.5; V
